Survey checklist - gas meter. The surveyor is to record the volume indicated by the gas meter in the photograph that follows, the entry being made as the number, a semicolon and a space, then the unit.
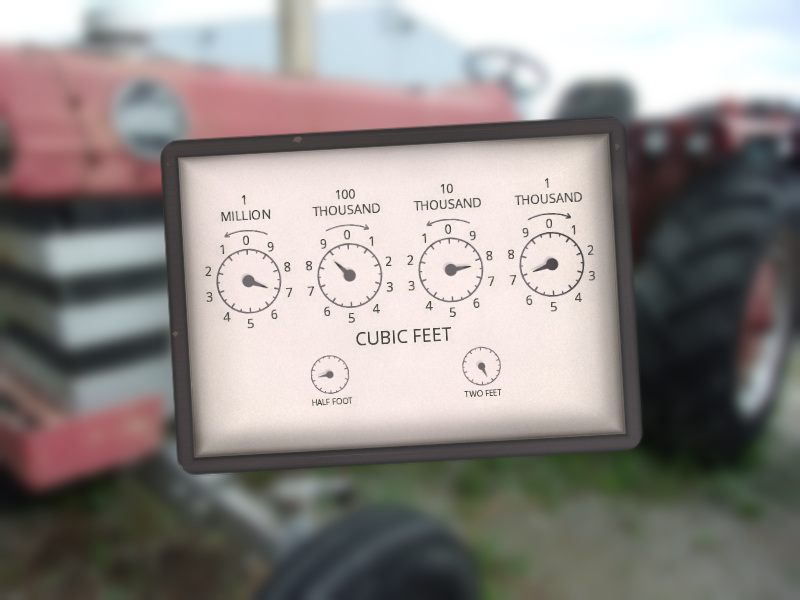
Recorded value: 687700; ft³
